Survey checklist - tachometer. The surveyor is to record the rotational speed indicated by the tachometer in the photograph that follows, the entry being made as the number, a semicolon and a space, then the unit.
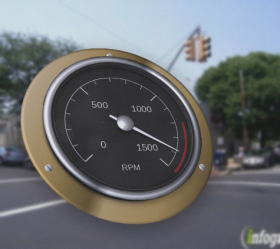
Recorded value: 1400; rpm
